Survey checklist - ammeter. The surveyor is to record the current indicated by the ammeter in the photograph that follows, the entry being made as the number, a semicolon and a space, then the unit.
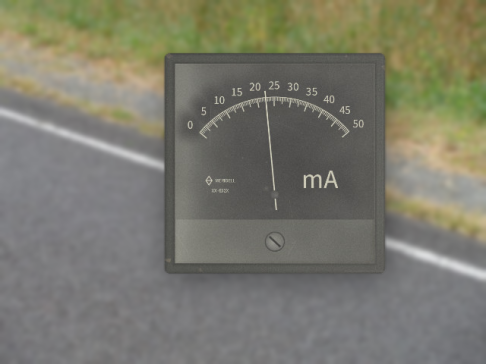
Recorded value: 22.5; mA
